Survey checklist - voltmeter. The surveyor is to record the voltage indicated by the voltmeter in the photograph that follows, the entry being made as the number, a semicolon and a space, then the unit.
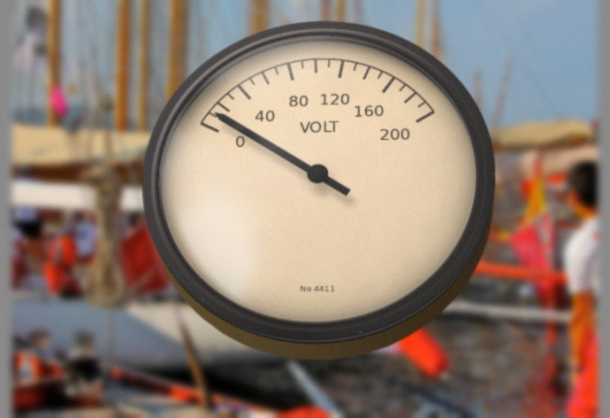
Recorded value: 10; V
